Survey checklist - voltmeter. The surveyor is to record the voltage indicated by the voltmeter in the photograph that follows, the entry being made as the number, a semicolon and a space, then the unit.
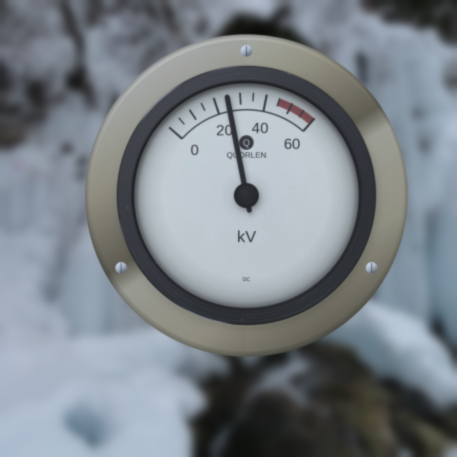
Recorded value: 25; kV
